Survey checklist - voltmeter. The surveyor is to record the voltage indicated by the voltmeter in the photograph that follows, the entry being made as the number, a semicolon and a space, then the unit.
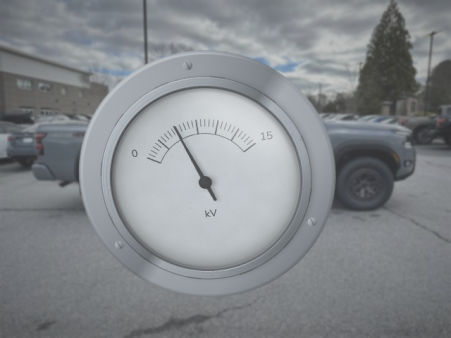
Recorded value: 5; kV
